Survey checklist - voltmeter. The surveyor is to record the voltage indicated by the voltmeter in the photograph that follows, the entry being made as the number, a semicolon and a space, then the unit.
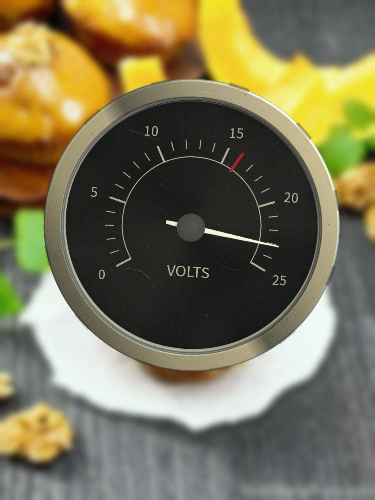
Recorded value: 23; V
